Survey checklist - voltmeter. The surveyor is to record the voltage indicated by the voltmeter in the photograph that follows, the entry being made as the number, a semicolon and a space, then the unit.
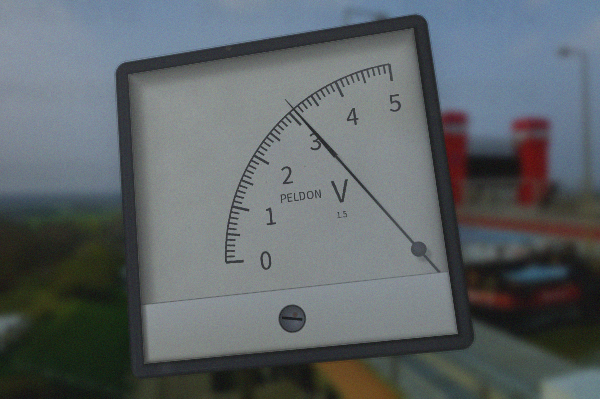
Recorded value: 3.1; V
